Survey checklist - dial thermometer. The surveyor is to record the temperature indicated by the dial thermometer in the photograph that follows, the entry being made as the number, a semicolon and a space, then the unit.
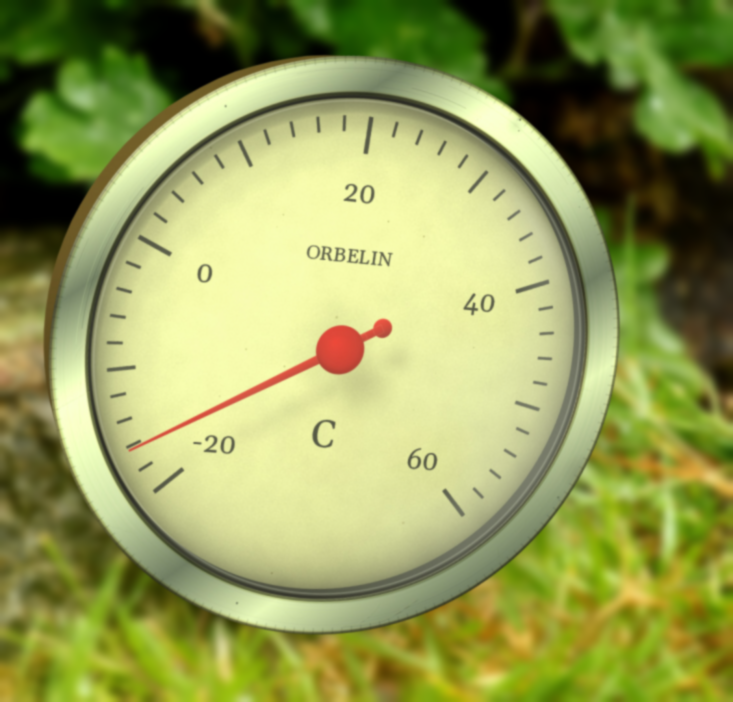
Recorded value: -16; °C
